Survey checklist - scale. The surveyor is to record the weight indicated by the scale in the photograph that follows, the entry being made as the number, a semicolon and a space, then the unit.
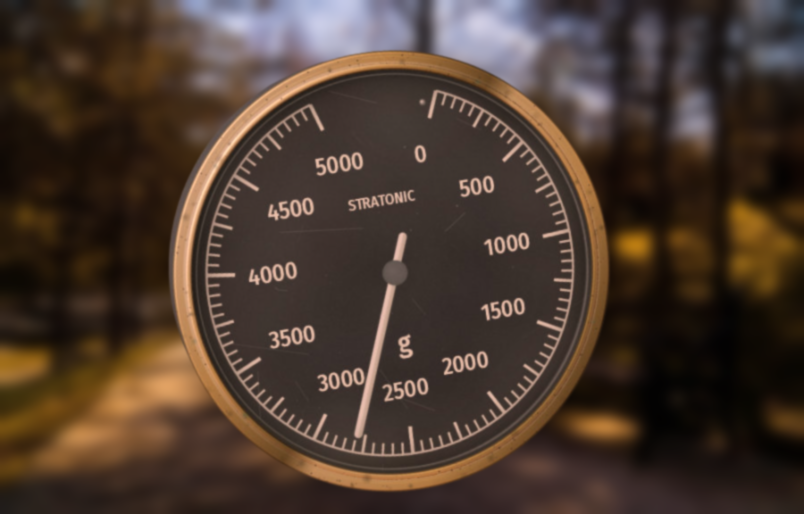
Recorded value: 2800; g
